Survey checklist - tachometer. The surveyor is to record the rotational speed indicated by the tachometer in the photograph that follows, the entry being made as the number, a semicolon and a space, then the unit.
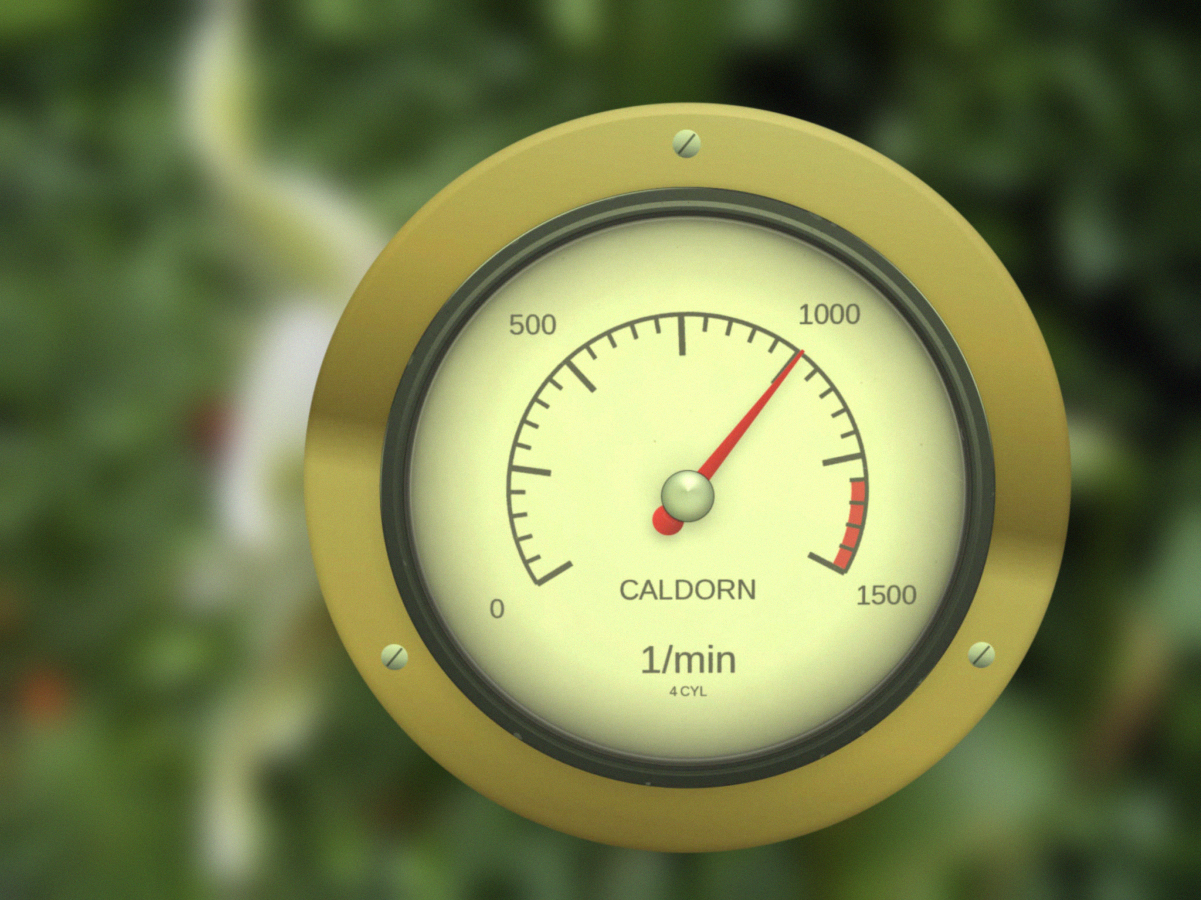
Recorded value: 1000; rpm
